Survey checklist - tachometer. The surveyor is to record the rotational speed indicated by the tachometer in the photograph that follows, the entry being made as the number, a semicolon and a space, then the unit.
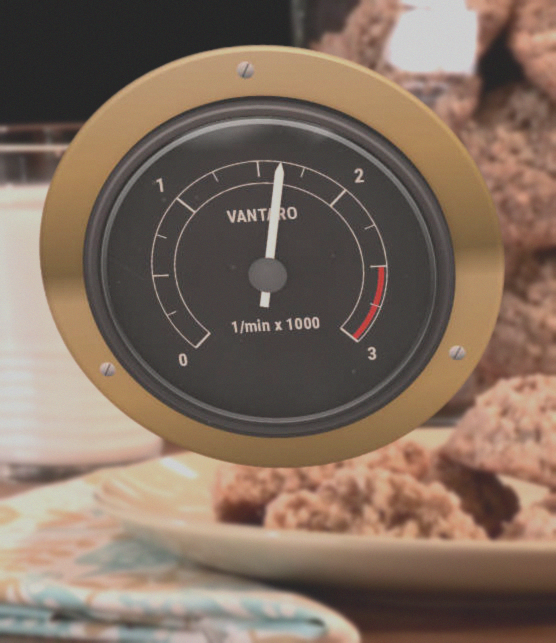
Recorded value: 1625; rpm
